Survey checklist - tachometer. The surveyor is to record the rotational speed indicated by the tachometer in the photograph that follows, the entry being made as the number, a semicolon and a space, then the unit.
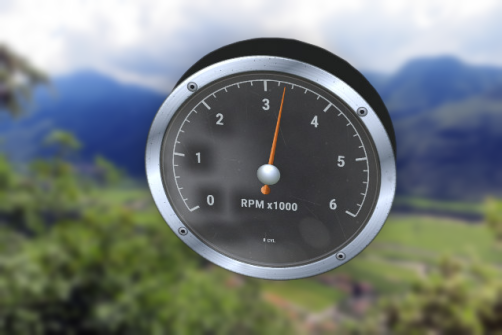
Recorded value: 3300; rpm
